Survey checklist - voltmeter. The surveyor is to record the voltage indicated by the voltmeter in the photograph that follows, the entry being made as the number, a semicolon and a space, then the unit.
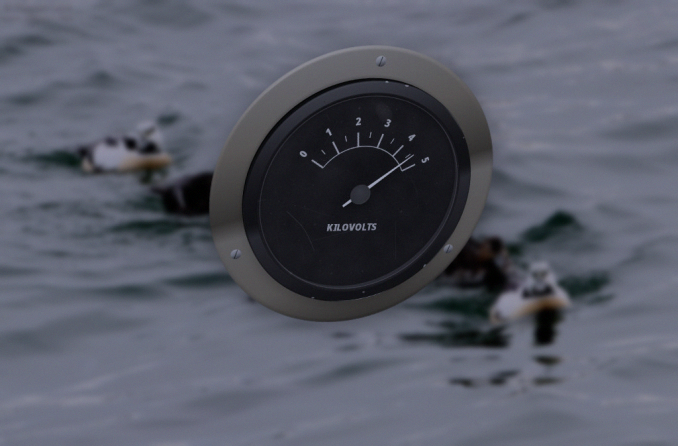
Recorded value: 4.5; kV
